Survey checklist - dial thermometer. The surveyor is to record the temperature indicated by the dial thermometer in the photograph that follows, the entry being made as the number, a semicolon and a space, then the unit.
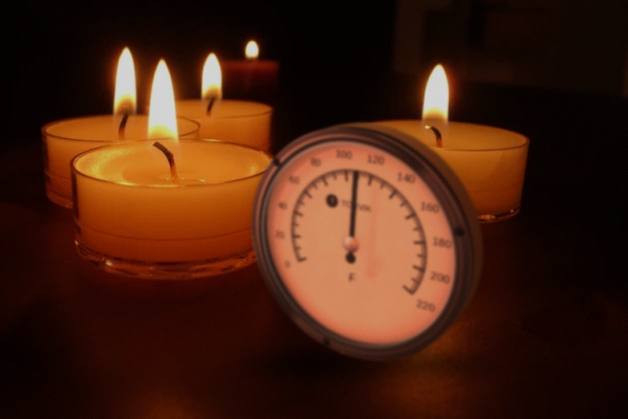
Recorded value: 110; °F
